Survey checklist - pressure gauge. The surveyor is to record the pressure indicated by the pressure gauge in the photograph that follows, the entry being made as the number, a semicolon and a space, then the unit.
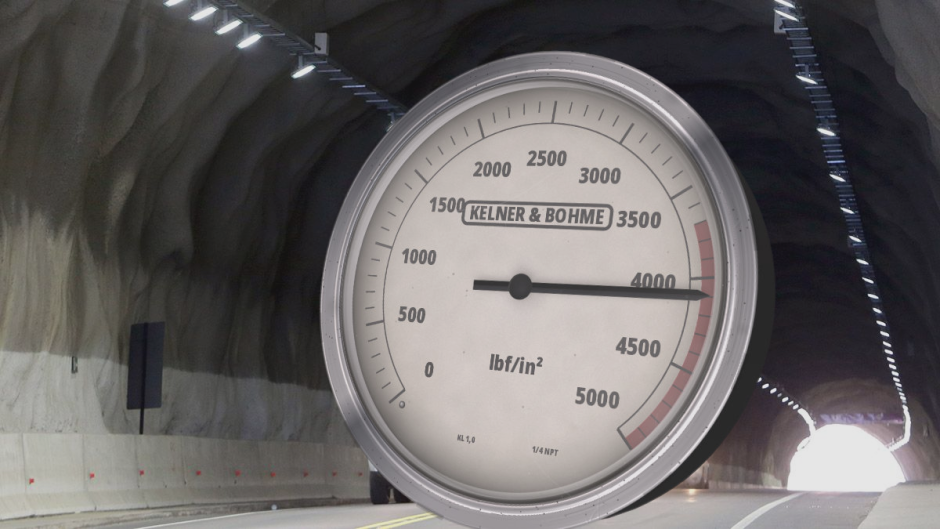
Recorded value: 4100; psi
